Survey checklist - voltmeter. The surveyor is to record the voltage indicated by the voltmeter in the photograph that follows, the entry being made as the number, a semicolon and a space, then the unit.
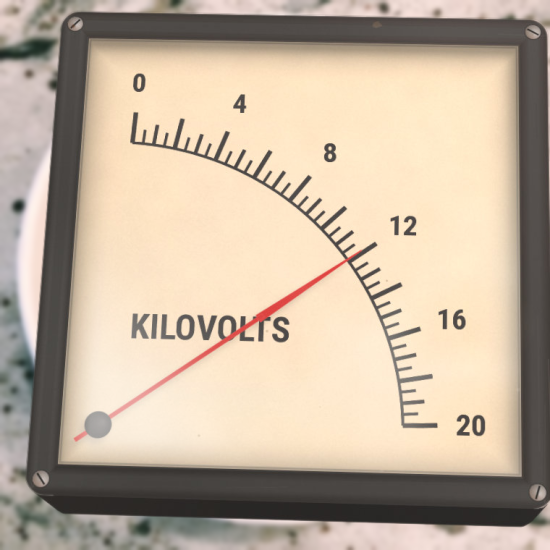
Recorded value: 12; kV
